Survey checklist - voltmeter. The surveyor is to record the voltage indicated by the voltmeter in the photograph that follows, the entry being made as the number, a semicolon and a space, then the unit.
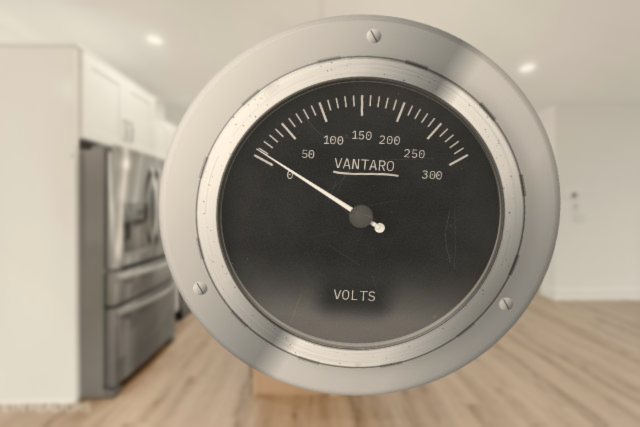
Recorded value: 10; V
